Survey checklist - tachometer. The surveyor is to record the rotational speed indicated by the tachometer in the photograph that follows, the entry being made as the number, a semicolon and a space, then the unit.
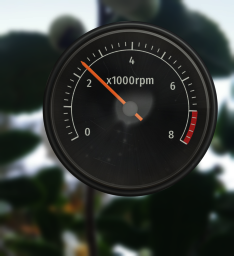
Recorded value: 2400; rpm
